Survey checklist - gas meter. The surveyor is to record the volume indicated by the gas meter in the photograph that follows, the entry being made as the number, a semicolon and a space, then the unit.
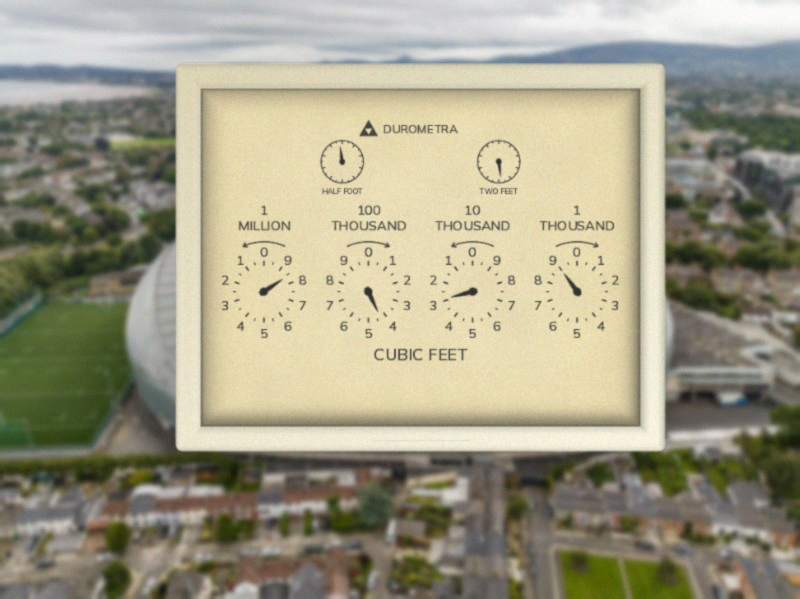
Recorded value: 842900; ft³
